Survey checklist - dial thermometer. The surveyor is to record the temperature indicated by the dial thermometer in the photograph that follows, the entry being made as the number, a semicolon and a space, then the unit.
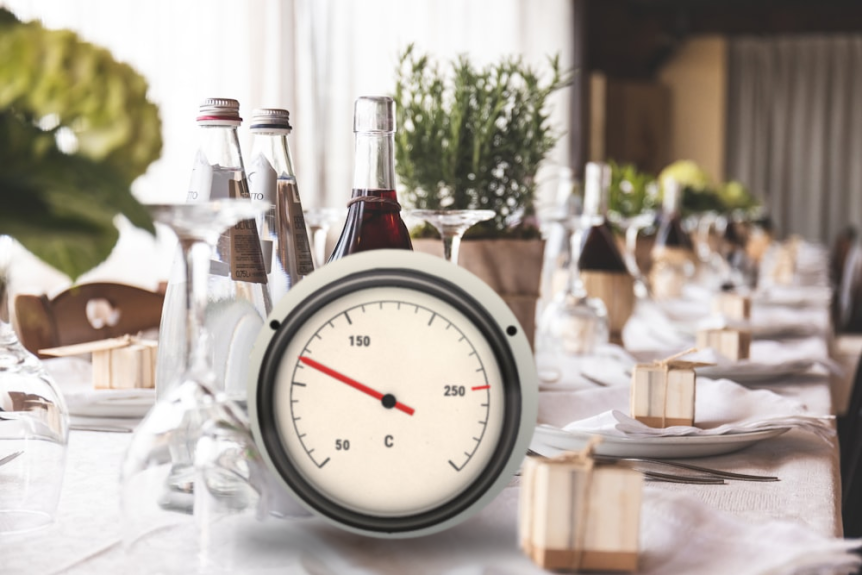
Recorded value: 115; °C
